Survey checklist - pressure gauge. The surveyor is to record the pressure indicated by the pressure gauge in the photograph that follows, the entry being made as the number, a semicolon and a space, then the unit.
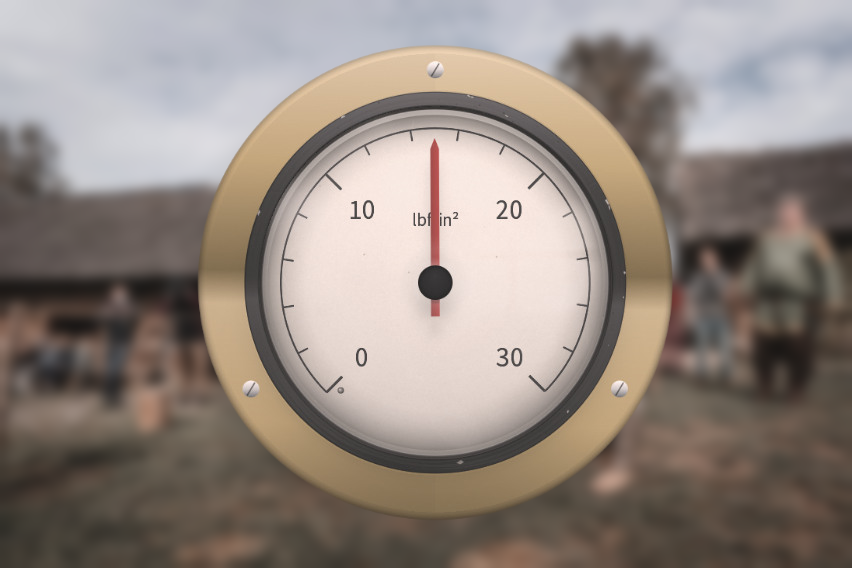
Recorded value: 15; psi
